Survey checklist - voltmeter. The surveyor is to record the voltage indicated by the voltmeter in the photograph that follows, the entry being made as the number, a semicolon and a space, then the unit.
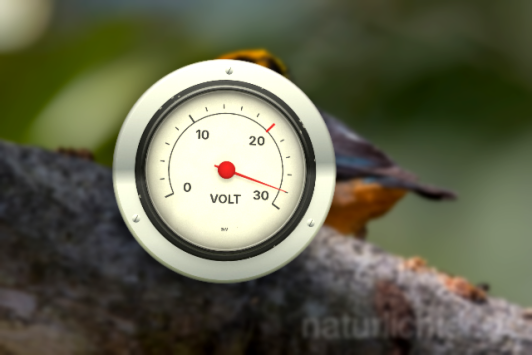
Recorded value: 28; V
